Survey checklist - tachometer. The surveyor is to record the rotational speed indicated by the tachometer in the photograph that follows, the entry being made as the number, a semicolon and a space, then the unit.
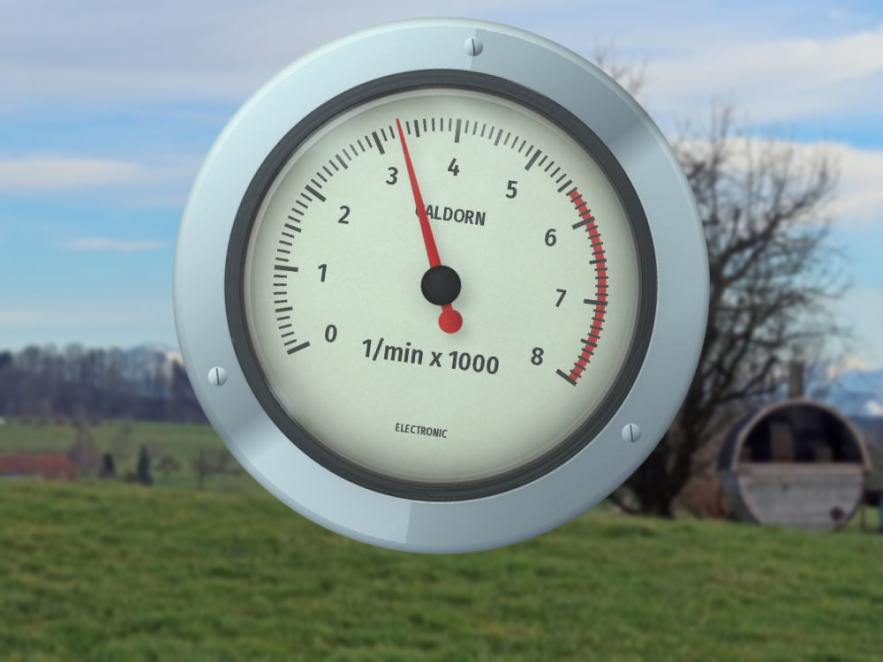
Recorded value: 3300; rpm
